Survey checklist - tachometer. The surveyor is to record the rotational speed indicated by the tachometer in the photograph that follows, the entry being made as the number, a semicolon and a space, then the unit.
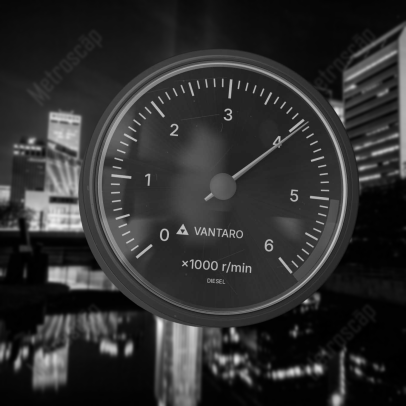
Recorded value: 4050; rpm
